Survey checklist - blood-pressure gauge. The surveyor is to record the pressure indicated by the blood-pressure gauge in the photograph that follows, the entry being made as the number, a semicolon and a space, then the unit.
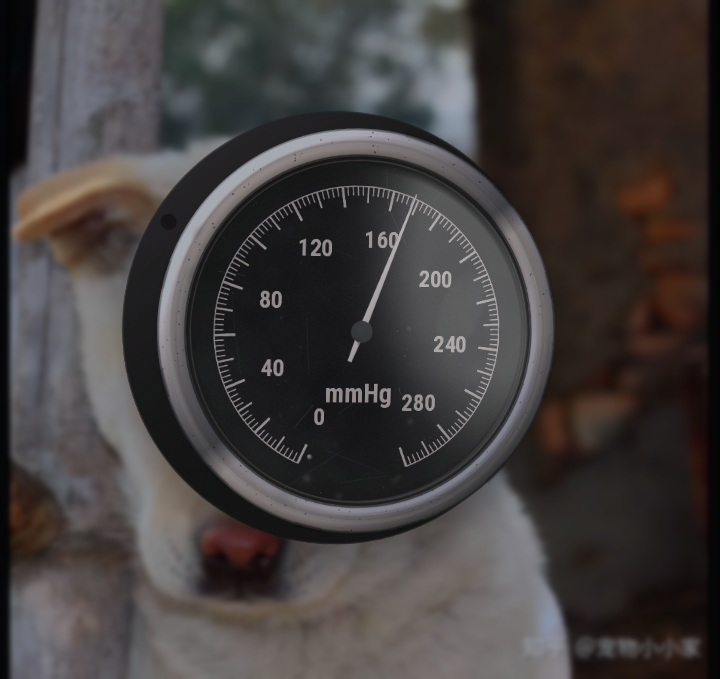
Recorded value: 168; mmHg
